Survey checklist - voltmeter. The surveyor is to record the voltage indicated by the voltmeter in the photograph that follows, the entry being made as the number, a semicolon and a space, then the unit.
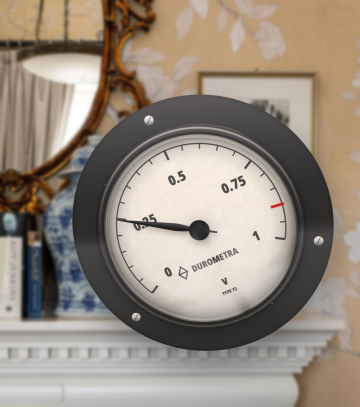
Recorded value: 0.25; V
